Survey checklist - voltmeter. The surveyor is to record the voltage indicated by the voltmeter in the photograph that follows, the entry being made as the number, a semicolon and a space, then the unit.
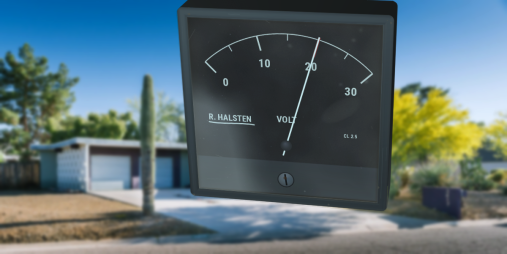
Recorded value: 20; V
